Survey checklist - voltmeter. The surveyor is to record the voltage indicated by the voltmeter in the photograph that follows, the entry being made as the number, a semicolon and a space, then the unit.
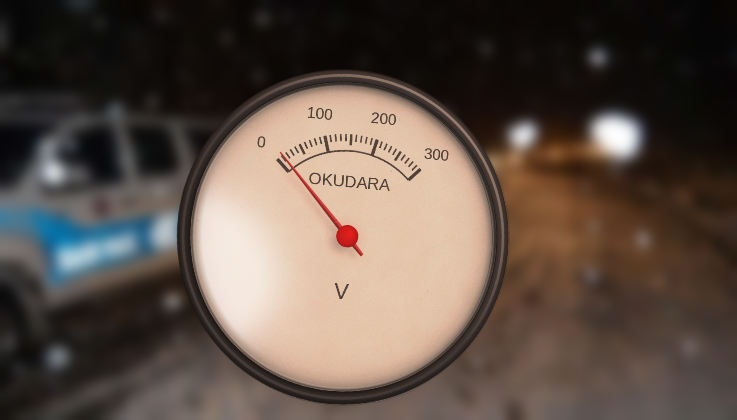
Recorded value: 10; V
